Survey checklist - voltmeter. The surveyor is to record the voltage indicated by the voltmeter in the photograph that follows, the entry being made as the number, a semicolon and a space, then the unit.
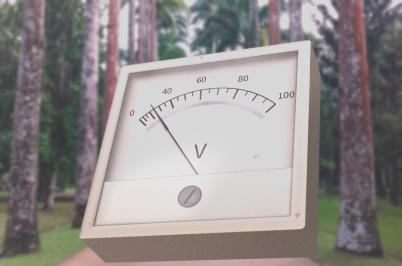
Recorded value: 25; V
